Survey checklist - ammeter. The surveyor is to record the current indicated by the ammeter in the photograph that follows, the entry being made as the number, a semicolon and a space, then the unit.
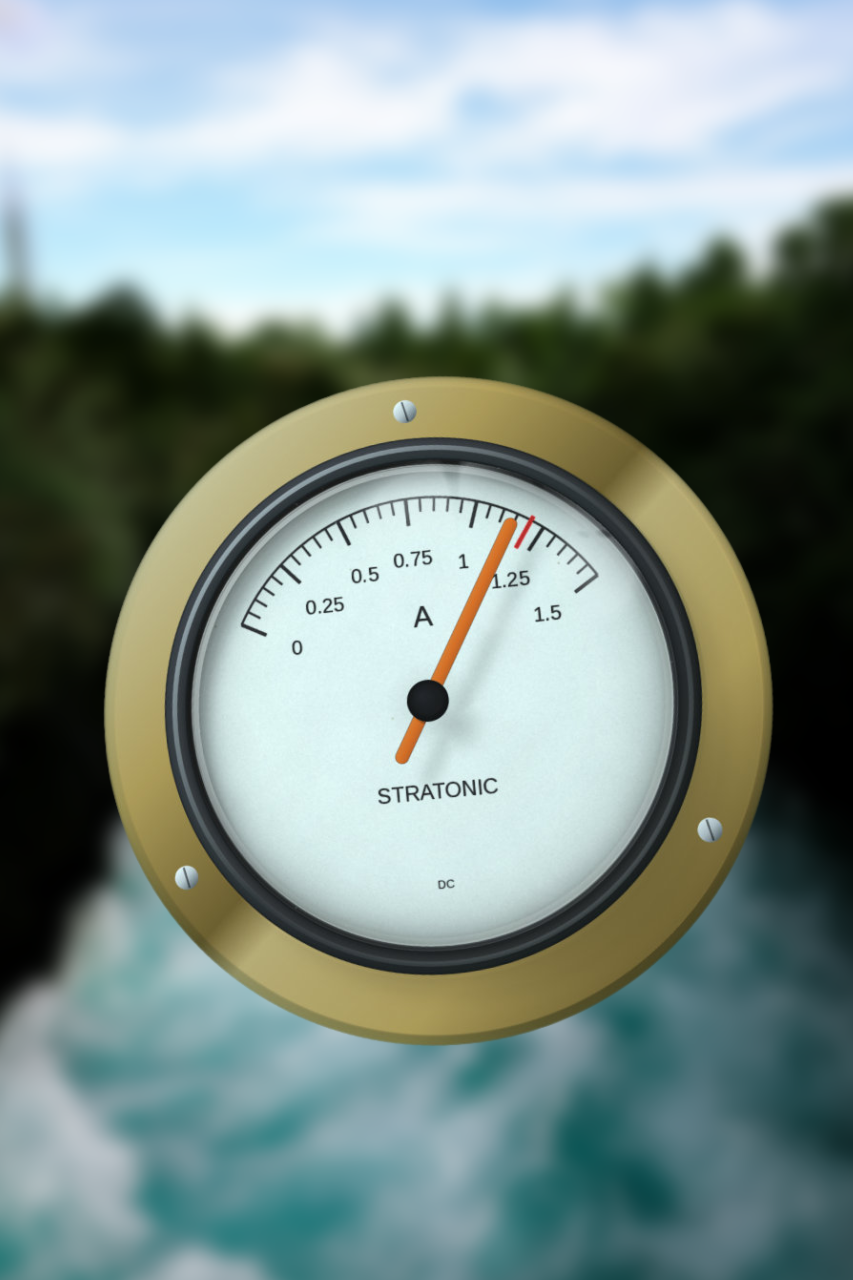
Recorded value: 1.15; A
